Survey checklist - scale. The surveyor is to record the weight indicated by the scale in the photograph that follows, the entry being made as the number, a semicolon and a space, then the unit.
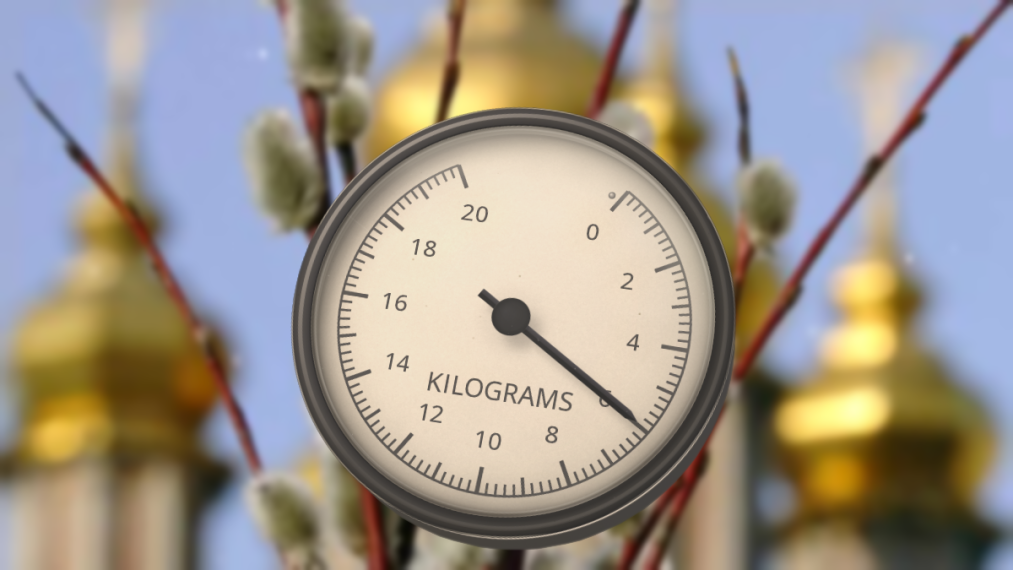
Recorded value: 6; kg
